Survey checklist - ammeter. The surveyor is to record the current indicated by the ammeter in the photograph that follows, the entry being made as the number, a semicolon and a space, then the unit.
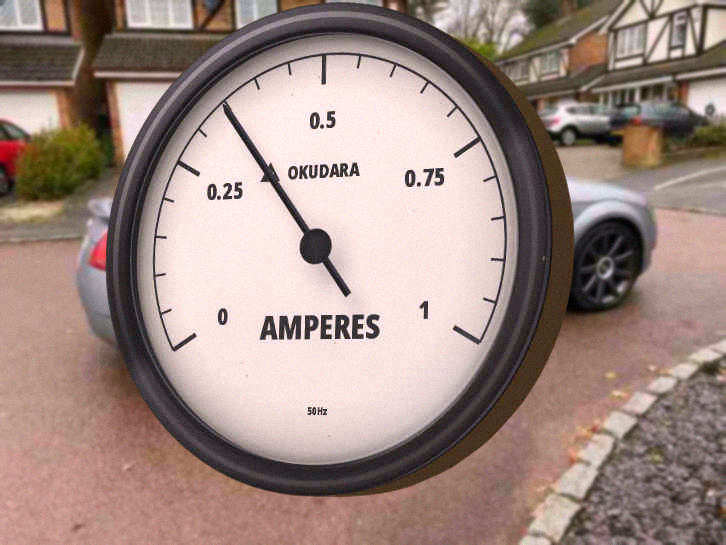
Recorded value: 0.35; A
